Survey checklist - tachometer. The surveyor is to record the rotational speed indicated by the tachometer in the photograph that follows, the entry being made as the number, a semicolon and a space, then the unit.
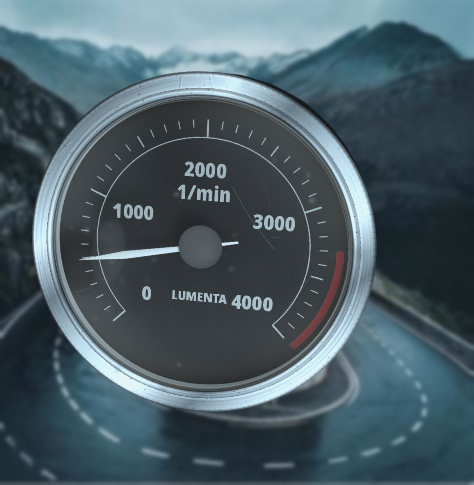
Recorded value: 500; rpm
